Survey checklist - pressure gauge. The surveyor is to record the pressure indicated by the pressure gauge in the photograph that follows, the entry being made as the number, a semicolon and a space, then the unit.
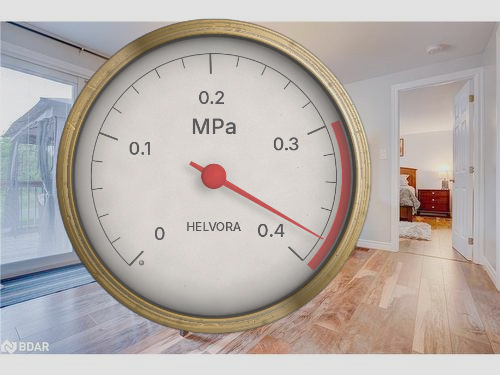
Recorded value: 0.38; MPa
